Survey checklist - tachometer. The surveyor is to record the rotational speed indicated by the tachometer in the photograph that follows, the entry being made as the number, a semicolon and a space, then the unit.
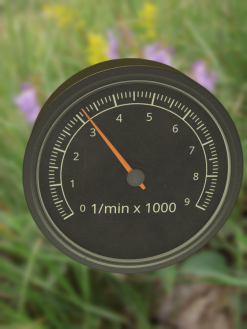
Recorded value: 3200; rpm
